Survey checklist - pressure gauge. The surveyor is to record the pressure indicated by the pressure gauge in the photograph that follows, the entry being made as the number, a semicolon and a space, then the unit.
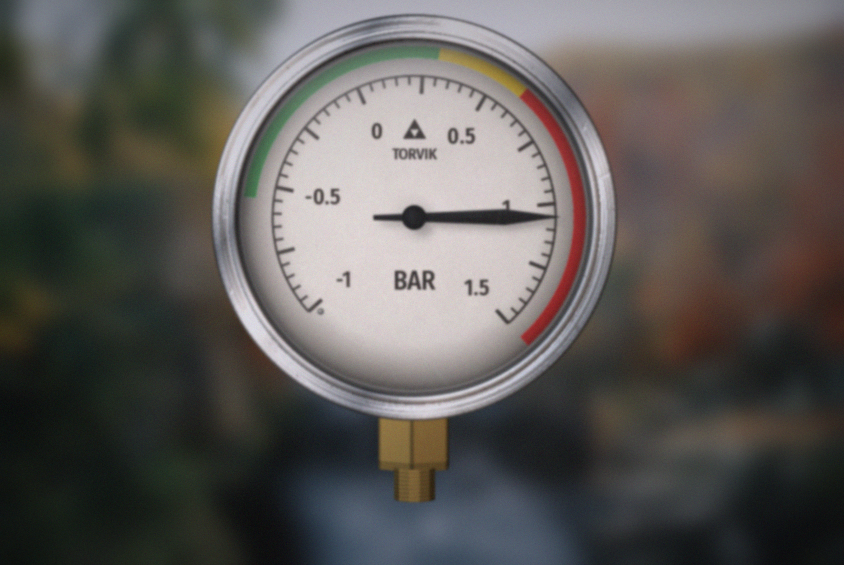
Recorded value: 1.05; bar
